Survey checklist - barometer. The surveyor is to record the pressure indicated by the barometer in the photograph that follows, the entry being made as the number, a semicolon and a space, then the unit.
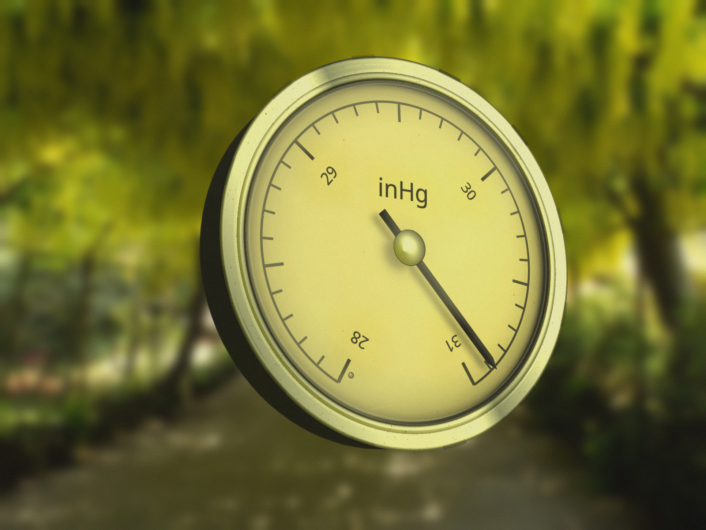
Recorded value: 30.9; inHg
